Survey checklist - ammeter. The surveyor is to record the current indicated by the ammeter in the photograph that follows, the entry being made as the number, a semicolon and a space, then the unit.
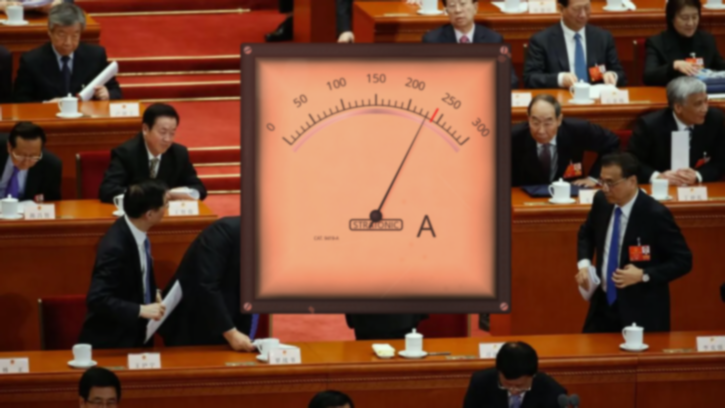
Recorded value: 230; A
